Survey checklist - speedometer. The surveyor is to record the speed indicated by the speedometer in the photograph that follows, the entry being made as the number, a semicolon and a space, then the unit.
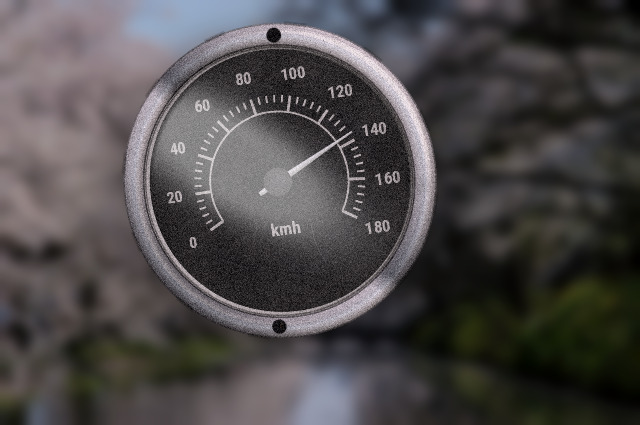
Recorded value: 136; km/h
